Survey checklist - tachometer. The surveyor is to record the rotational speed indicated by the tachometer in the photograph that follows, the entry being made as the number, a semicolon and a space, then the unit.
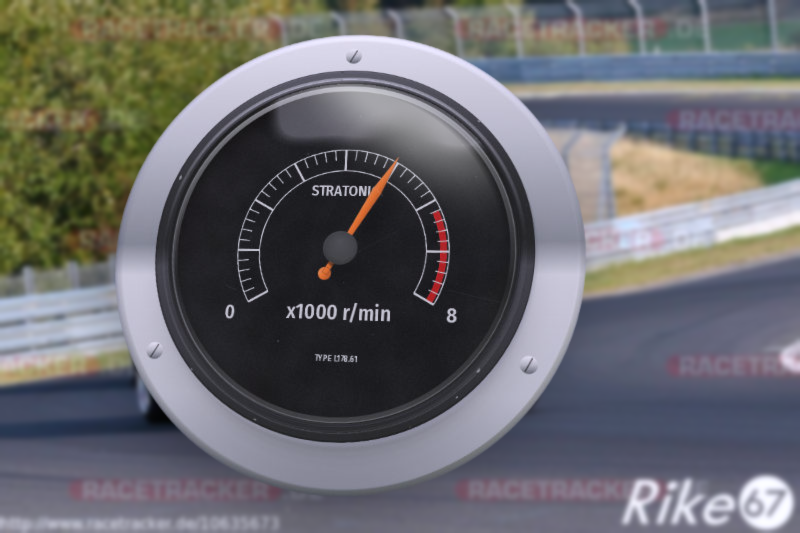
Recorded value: 5000; rpm
